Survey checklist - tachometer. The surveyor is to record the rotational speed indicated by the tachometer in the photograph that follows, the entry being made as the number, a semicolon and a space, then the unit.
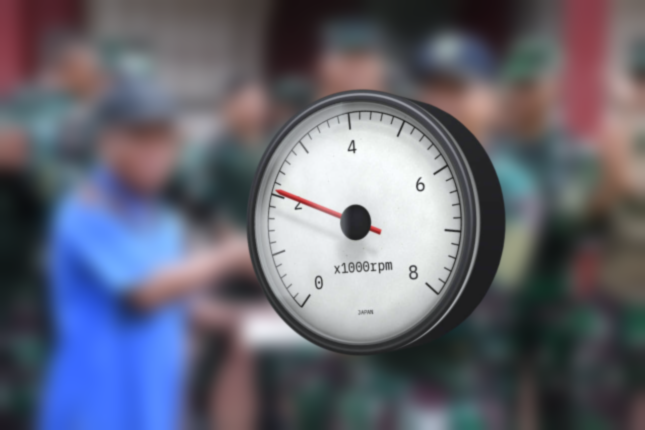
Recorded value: 2100; rpm
